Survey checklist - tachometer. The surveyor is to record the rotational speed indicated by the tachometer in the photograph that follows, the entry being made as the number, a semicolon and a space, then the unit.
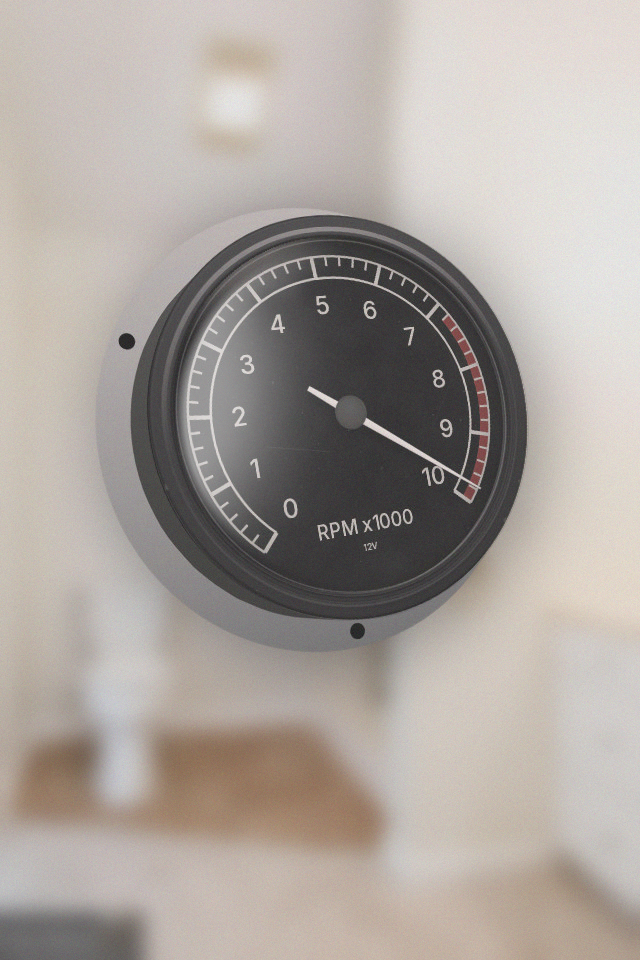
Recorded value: 9800; rpm
